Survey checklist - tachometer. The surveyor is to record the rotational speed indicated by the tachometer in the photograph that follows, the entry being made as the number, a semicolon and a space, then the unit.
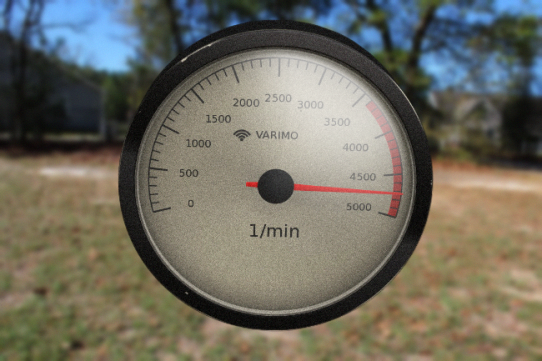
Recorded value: 4700; rpm
